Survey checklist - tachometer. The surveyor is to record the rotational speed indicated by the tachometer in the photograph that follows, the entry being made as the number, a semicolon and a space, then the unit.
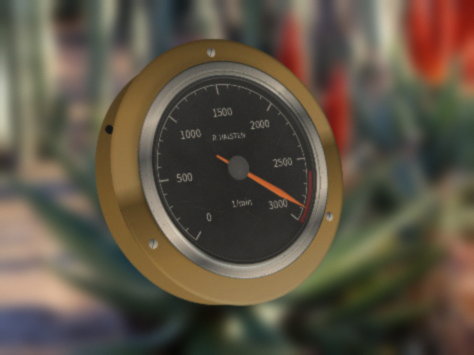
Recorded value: 2900; rpm
